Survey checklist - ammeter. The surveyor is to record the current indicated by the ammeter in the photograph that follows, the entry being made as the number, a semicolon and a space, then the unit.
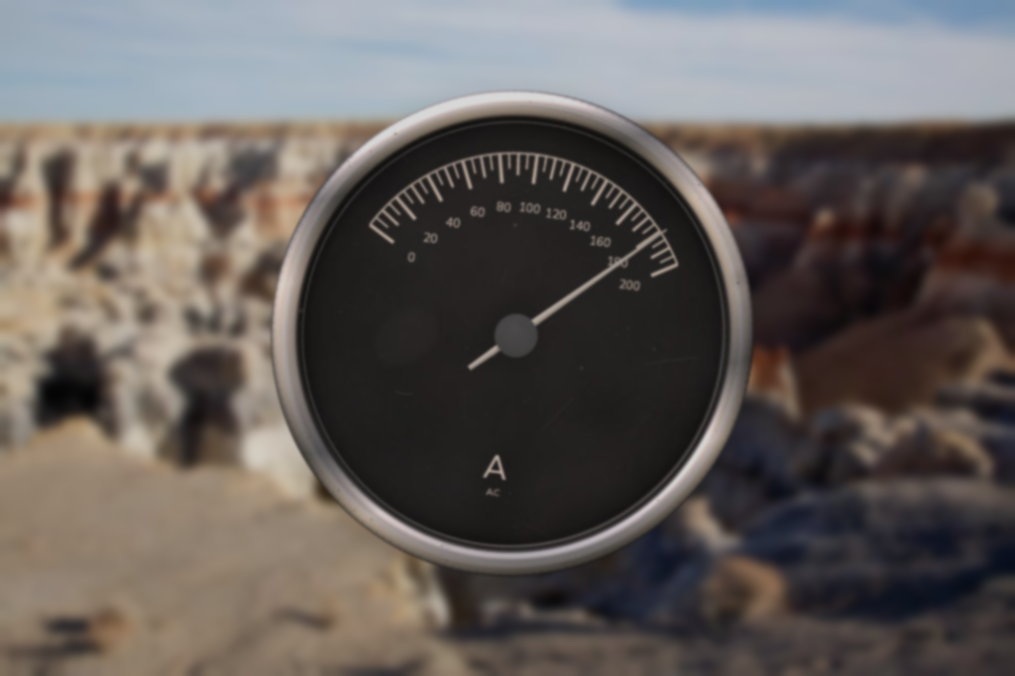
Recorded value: 180; A
